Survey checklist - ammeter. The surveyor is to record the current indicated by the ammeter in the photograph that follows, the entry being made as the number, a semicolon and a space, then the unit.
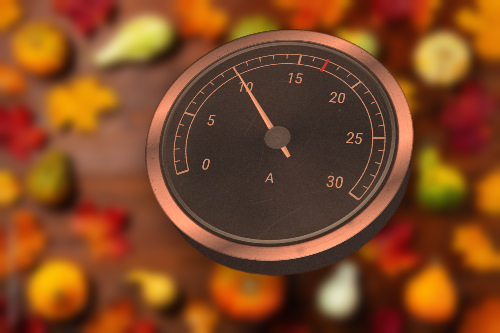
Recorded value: 10; A
